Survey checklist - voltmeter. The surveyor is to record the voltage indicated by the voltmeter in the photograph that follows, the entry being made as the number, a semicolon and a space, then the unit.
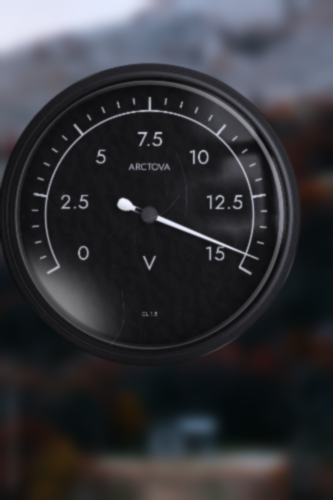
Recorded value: 14.5; V
